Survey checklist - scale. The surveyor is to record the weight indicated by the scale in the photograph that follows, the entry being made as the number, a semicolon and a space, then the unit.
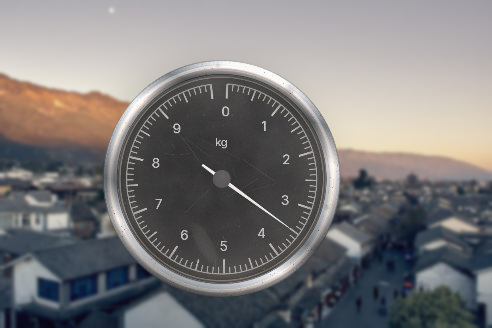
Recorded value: 3.5; kg
